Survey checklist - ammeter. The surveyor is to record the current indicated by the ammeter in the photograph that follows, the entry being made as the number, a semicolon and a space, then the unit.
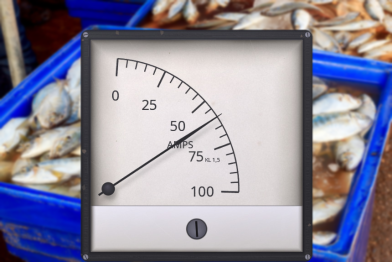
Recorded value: 60; A
